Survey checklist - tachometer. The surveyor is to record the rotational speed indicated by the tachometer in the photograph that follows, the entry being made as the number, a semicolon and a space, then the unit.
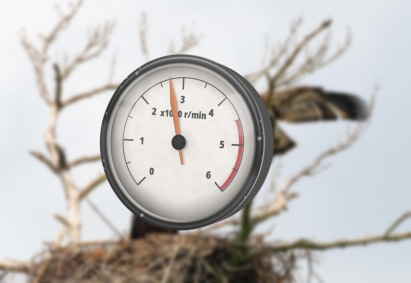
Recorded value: 2750; rpm
